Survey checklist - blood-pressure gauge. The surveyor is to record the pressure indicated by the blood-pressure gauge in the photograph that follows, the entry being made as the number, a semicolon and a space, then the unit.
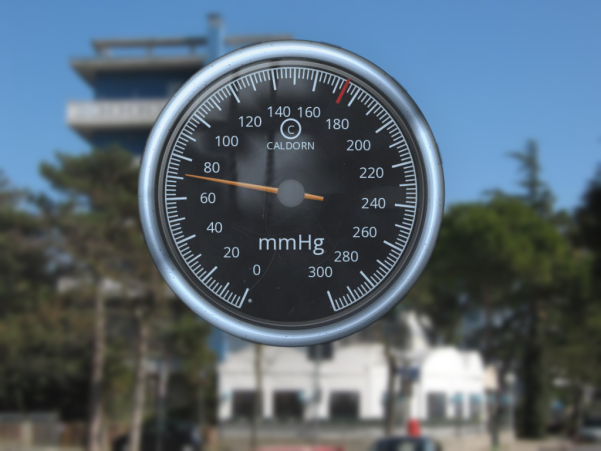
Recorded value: 72; mmHg
